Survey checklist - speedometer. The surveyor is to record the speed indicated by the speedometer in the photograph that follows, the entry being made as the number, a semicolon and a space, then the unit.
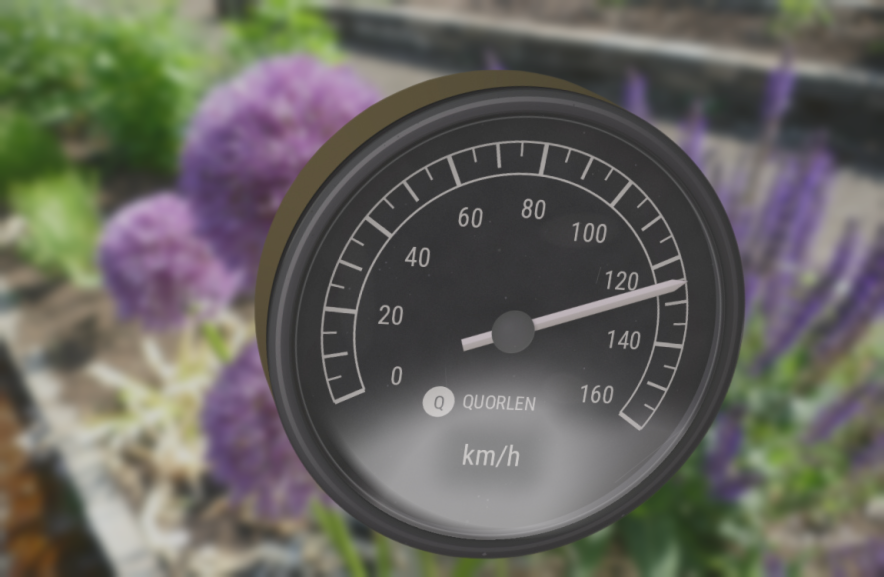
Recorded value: 125; km/h
